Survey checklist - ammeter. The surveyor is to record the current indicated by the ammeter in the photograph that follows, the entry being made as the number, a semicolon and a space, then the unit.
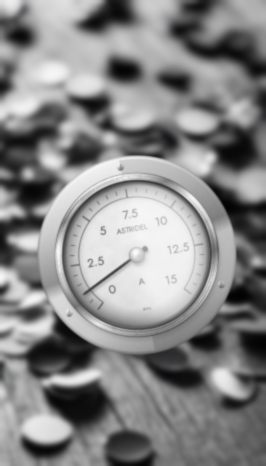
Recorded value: 1; A
